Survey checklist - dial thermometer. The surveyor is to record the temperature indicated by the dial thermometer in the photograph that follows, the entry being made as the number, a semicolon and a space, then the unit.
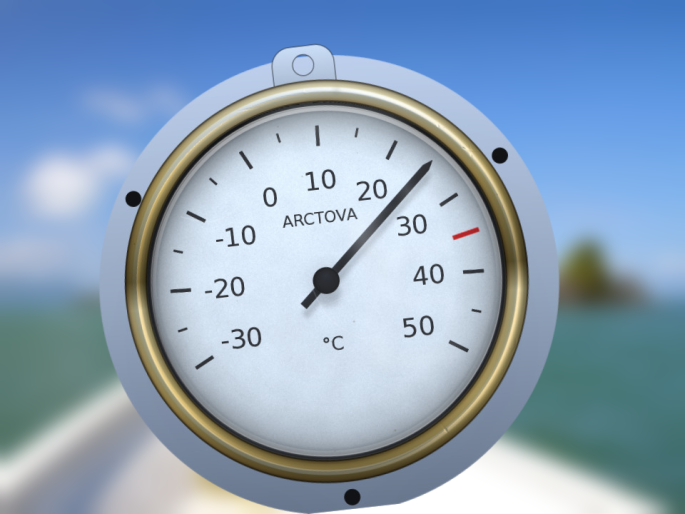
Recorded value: 25; °C
